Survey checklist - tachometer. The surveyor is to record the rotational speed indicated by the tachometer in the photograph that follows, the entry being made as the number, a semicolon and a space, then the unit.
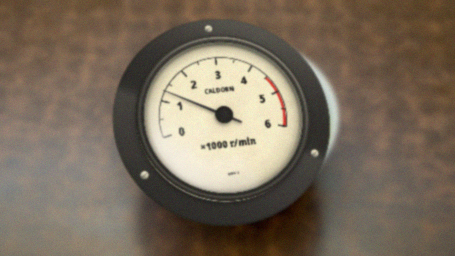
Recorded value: 1250; rpm
